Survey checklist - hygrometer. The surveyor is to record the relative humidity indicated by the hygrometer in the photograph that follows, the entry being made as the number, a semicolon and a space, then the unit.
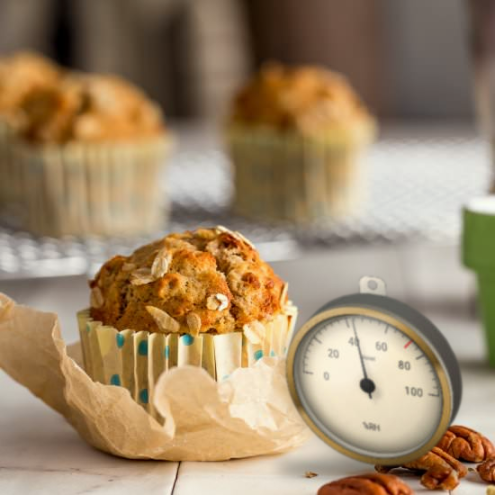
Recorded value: 44; %
